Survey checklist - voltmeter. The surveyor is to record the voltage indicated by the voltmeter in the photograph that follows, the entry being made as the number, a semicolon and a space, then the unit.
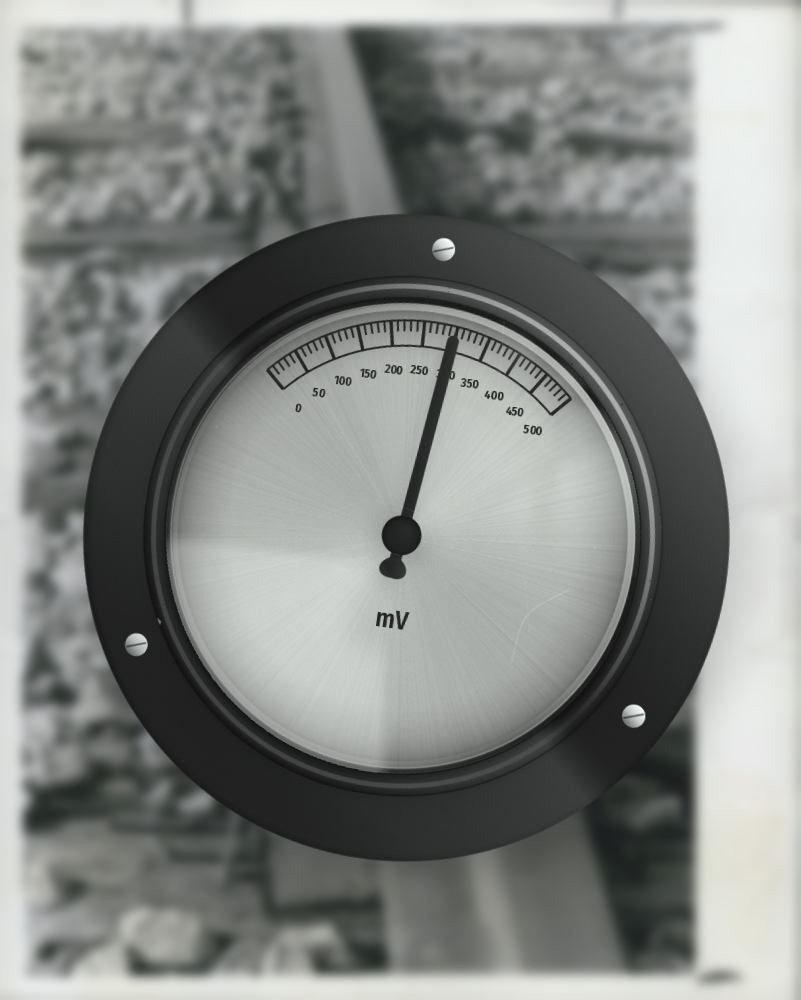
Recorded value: 300; mV
